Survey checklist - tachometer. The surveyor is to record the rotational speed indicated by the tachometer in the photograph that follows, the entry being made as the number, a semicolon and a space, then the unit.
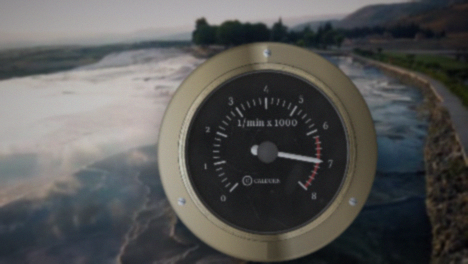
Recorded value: 7000; rpm
